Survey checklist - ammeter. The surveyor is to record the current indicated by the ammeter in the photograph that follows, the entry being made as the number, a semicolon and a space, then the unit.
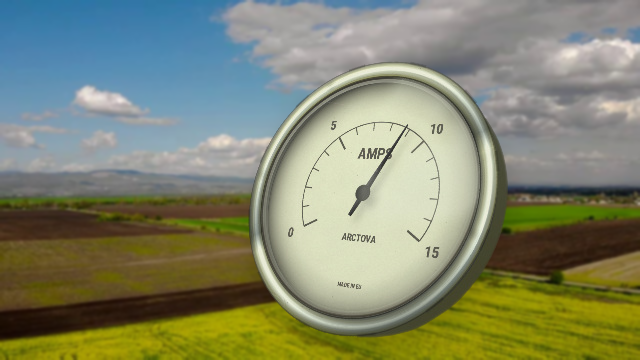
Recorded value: 9; A
